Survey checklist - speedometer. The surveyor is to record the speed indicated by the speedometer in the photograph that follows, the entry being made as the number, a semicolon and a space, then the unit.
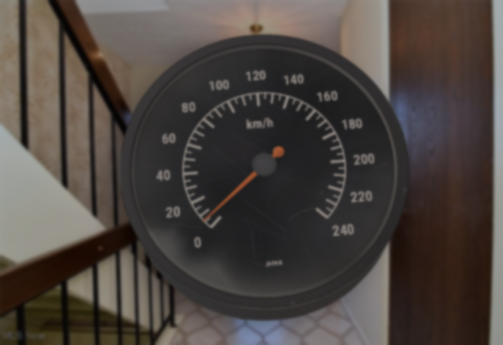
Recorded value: 5; km/h
